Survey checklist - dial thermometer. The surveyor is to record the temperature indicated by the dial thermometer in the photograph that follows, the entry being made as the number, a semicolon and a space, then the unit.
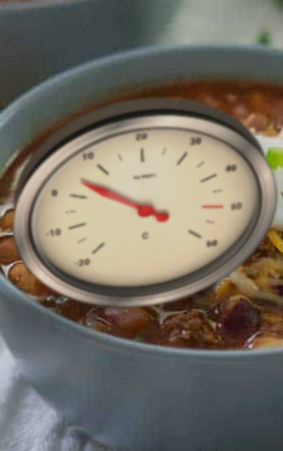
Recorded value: 5; °C
